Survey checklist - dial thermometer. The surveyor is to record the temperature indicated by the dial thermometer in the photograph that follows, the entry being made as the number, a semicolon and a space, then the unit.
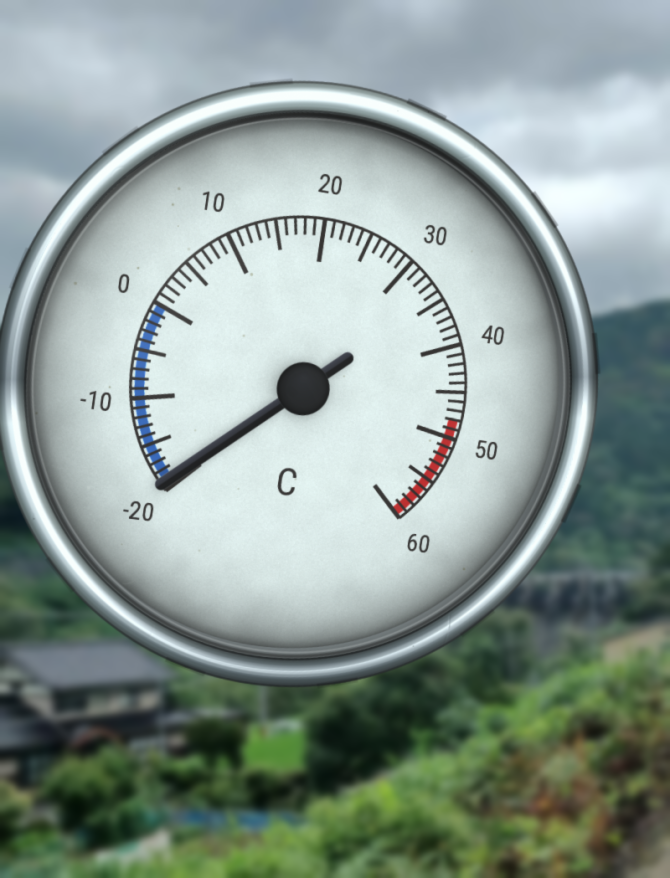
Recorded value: -19; °C
